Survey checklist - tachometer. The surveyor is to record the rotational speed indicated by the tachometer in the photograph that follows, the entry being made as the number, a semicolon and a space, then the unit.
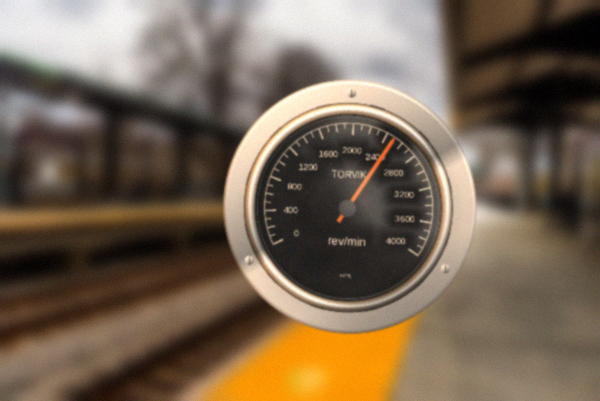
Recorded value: 2500; rpm
